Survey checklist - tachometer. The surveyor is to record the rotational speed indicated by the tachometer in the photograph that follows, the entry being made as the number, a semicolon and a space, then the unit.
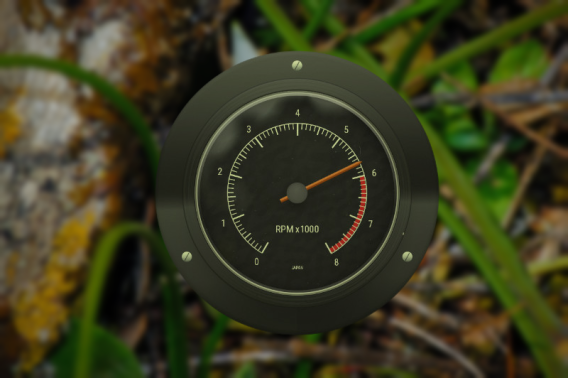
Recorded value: 5700; rpm
